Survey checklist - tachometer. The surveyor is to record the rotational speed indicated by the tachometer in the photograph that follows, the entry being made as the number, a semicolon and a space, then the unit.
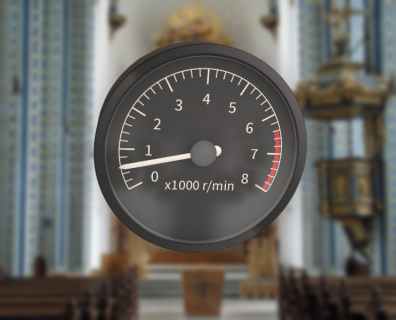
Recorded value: 600; rpm
